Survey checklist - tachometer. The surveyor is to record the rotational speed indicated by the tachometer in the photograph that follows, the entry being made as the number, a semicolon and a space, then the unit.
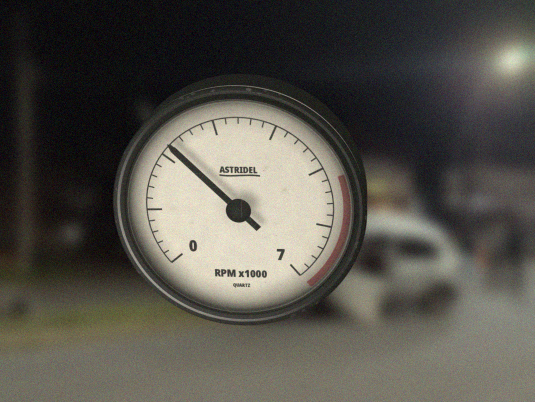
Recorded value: 2200; rpm
